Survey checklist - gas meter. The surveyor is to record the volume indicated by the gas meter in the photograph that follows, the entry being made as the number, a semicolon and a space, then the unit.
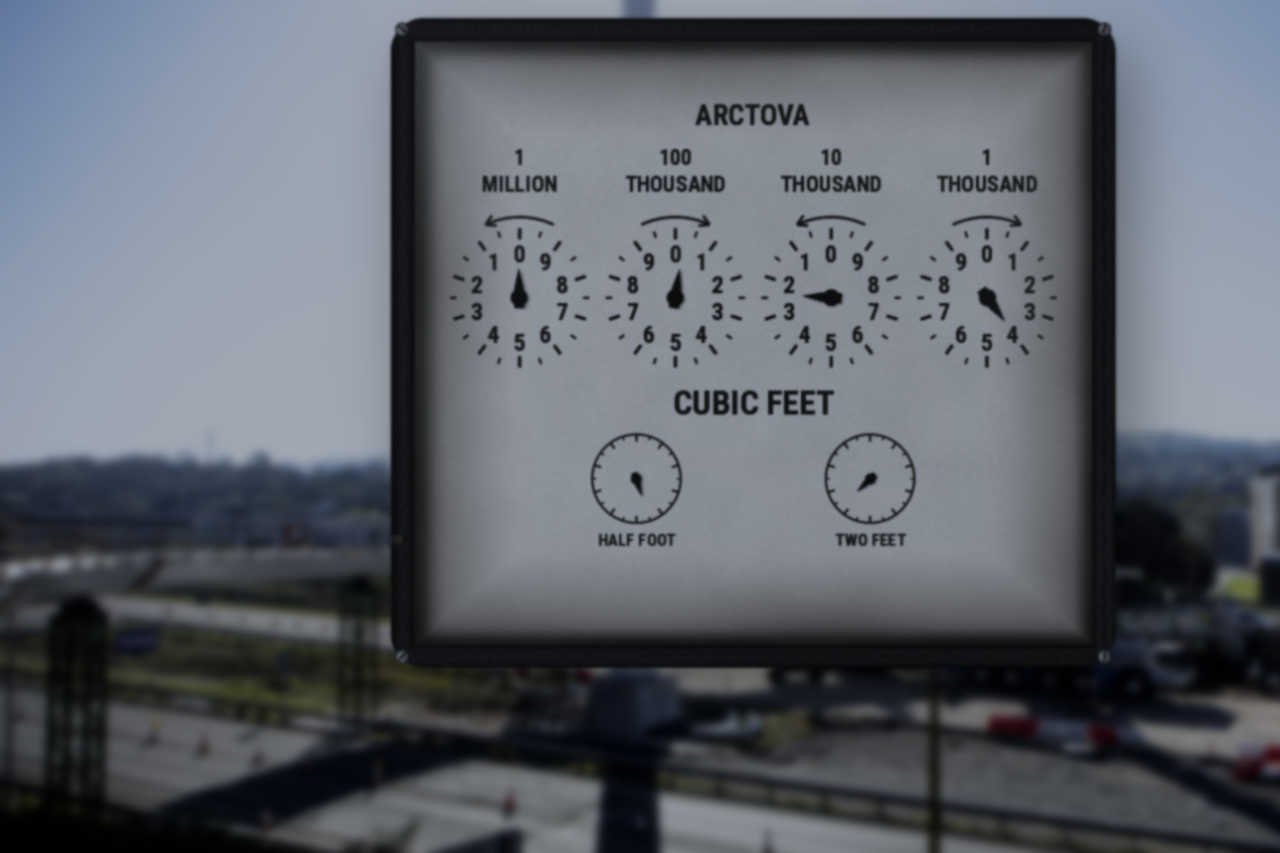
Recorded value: 2400; ft³
